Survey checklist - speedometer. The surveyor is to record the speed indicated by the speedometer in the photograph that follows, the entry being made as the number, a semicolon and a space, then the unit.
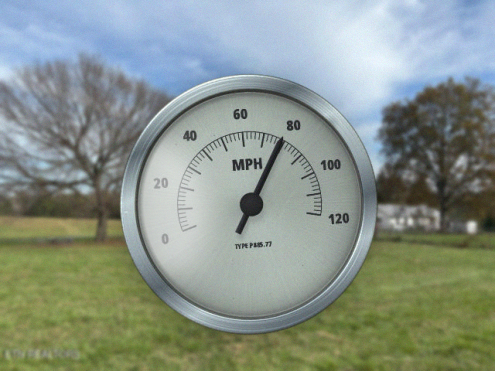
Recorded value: 78; mph
